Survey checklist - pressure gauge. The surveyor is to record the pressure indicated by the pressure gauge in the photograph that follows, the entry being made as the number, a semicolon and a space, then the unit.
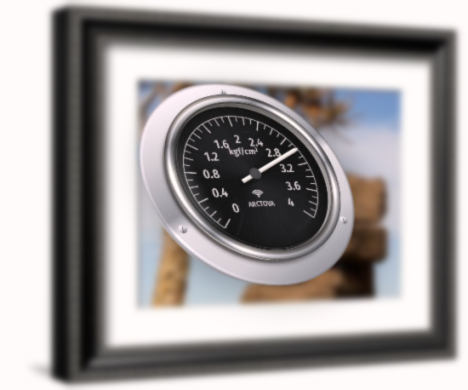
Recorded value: 3; kg/cm²
